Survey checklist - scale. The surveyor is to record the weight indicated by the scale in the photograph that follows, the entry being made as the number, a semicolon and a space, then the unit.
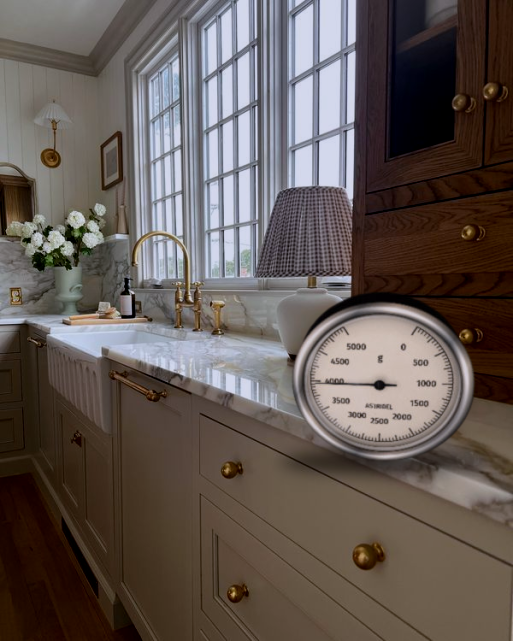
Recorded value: 4000; g
